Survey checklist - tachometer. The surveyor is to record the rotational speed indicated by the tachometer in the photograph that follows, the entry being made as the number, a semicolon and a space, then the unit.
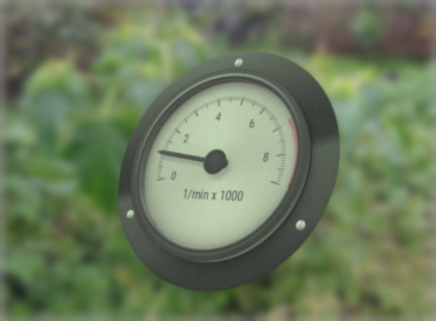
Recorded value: 1000; rpm
